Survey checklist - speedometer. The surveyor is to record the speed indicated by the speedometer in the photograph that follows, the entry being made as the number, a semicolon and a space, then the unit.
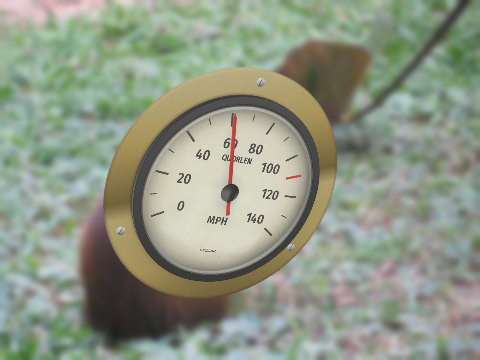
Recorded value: 60; mph
